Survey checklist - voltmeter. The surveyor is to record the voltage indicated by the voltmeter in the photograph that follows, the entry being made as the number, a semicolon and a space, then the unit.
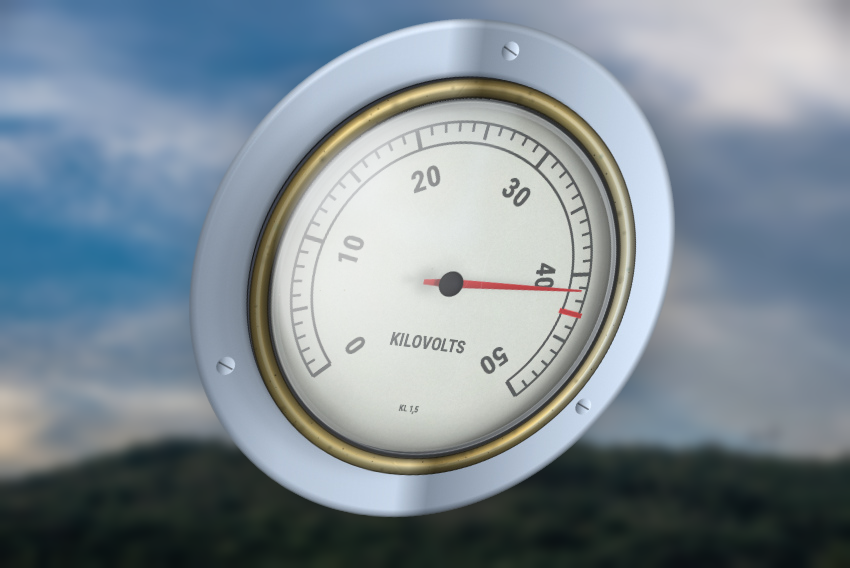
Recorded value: 41; kV
